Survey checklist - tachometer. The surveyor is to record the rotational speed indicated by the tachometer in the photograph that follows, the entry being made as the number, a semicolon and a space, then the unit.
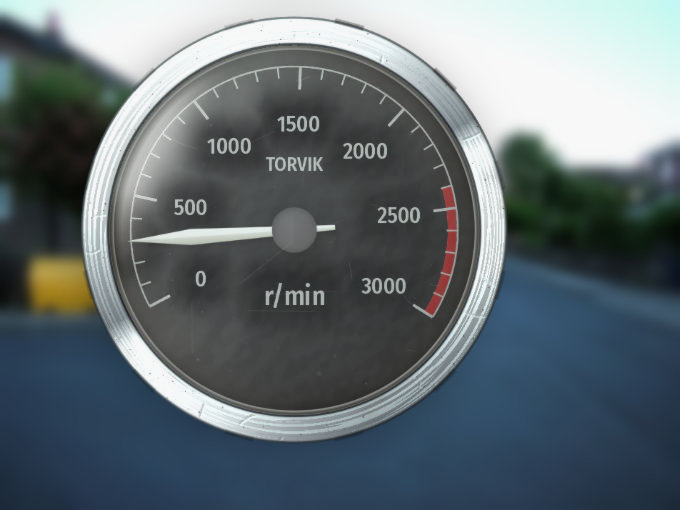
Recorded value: 300; rpm
